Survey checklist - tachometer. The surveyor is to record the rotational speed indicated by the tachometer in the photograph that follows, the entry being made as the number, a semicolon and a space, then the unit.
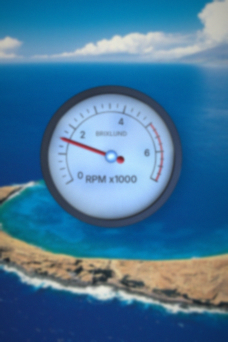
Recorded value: 1500; rpm
